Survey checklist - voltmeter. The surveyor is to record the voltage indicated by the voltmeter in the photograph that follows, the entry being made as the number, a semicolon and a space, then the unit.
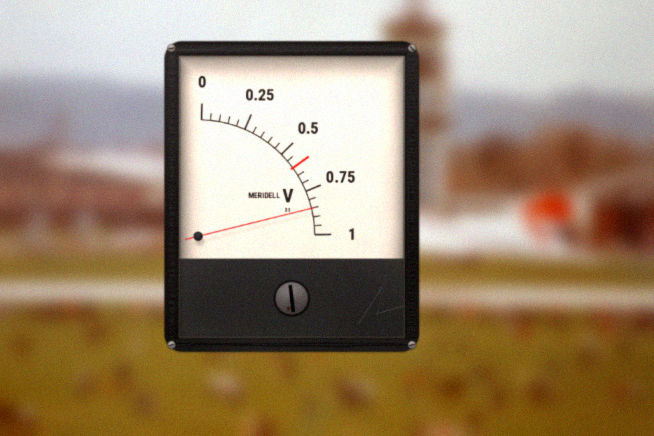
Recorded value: 0.85; V
